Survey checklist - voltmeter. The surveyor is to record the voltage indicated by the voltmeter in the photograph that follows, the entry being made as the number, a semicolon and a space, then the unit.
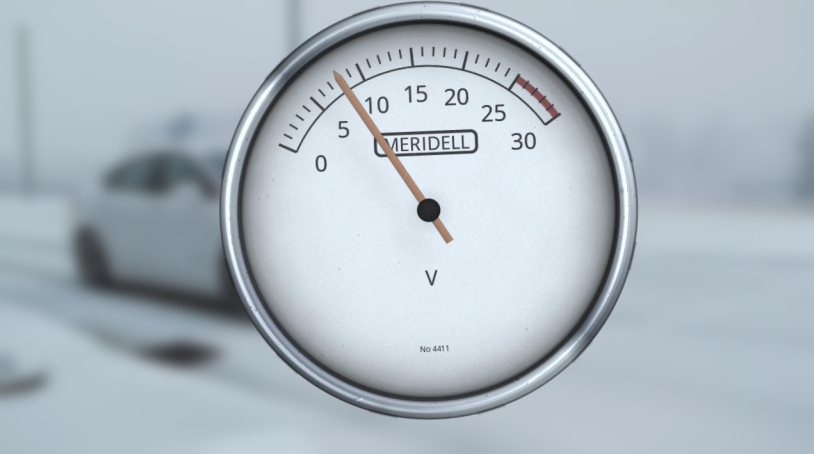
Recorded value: 8; V
